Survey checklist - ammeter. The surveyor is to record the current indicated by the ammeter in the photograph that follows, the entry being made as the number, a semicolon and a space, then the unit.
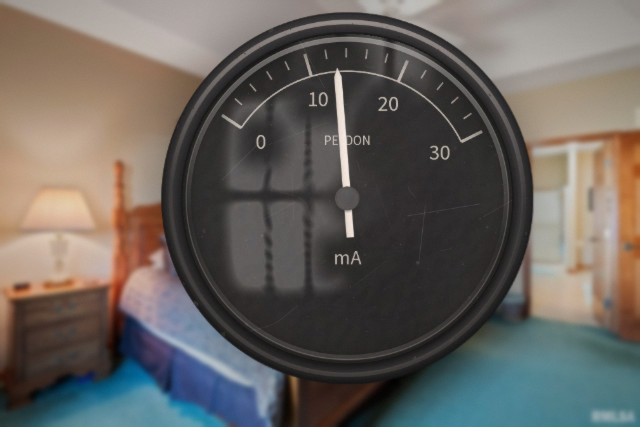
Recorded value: 13; mA
